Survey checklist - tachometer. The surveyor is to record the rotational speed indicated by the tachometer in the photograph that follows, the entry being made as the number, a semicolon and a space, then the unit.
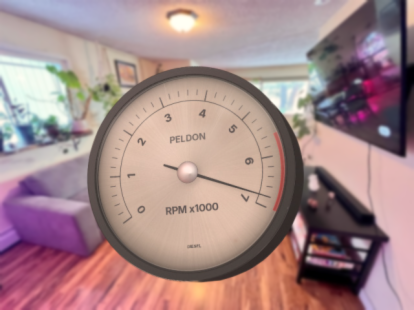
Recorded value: 6800; rpm
